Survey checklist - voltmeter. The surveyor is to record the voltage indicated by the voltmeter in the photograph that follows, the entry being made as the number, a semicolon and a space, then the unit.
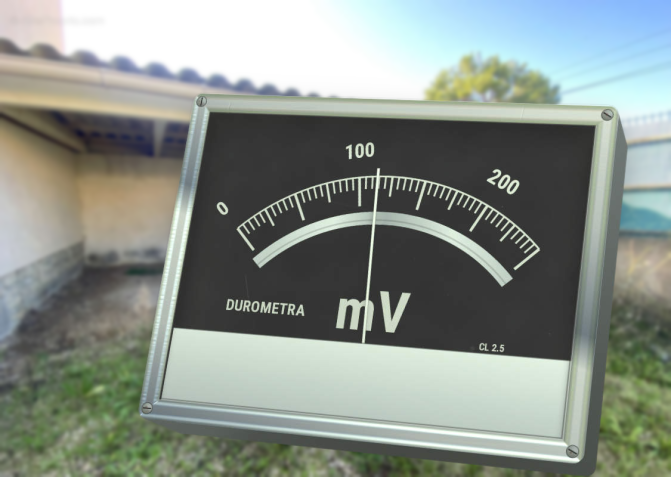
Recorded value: 115; mV
